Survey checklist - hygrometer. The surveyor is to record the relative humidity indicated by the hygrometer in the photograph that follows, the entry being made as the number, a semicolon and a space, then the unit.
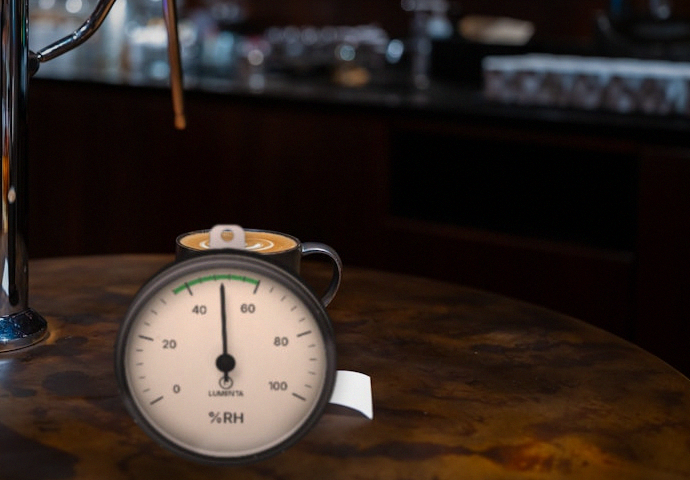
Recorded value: 50; %
